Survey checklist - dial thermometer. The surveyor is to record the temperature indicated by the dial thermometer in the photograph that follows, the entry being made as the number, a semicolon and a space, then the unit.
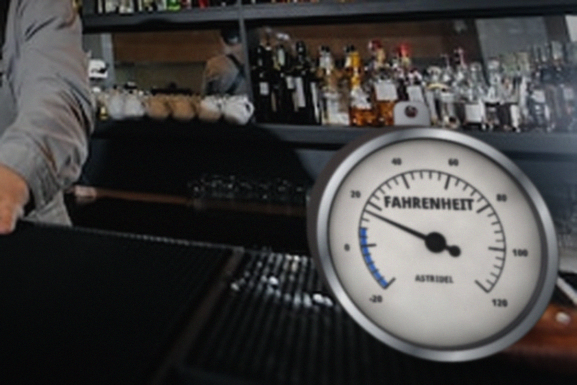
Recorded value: 16; °F
